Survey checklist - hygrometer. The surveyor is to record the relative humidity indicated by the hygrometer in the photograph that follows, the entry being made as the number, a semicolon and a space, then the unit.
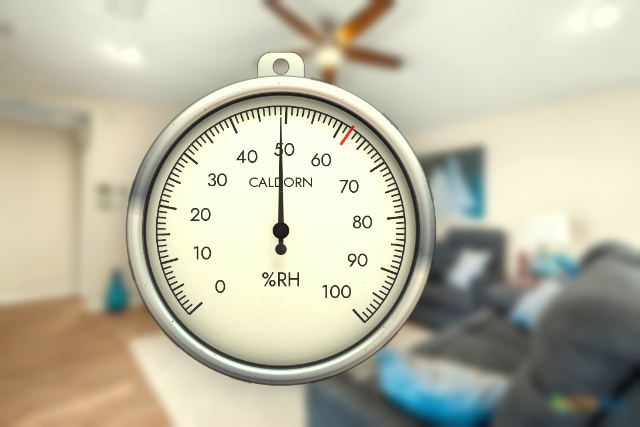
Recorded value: 49; %
